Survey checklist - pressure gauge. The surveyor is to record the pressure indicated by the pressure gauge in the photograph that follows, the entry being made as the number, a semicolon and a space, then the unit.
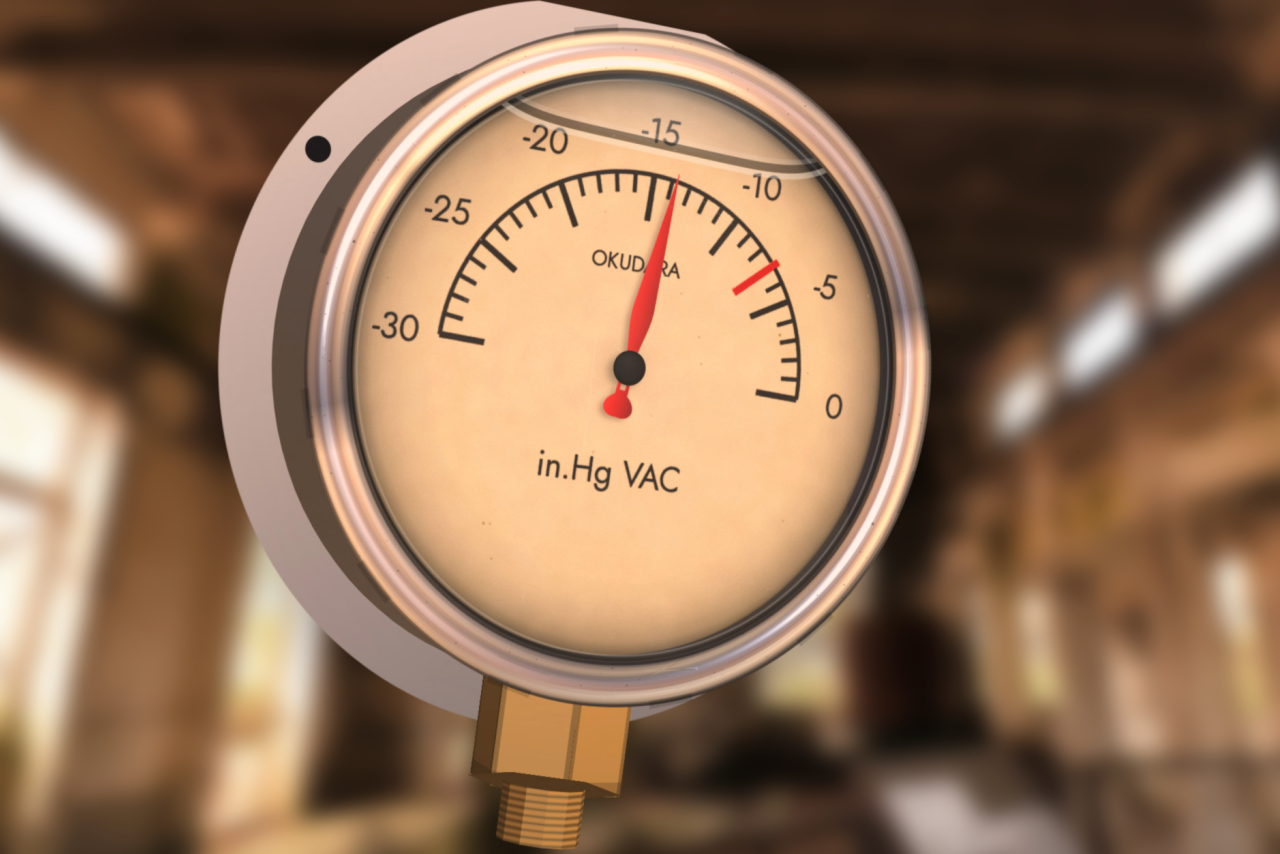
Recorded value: -14; inHg
